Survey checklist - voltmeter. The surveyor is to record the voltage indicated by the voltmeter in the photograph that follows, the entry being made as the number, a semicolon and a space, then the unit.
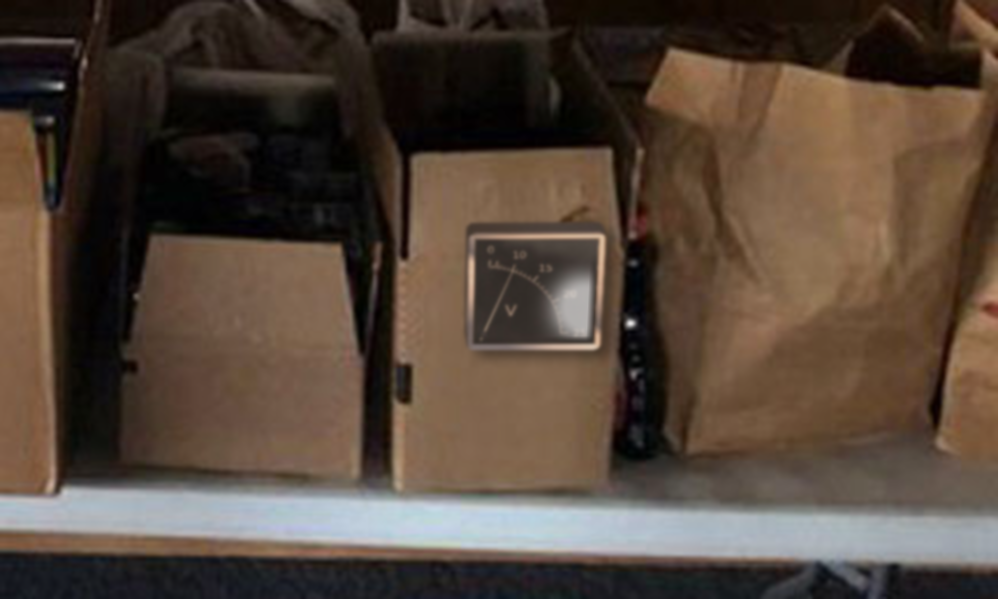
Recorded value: 10; V
